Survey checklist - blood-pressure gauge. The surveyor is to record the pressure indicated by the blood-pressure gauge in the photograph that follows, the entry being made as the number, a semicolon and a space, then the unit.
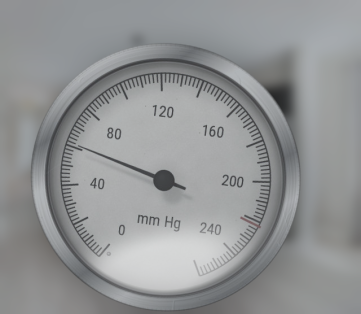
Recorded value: 62; mmHg
